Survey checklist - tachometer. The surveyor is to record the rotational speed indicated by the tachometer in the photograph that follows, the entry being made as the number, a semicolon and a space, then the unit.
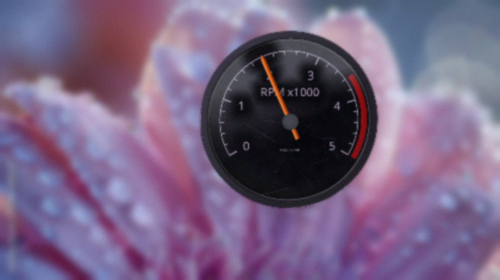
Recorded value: 2000; rpm
